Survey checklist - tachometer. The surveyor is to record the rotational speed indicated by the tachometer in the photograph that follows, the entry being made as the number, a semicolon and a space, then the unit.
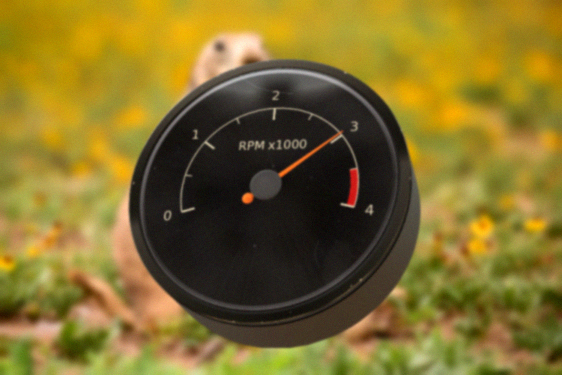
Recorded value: 3000; rpm
